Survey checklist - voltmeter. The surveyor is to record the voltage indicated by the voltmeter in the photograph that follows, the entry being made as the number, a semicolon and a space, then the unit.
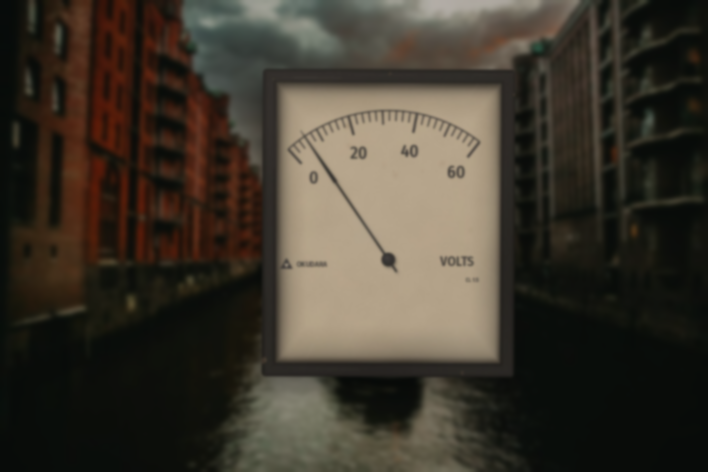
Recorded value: 6; V
